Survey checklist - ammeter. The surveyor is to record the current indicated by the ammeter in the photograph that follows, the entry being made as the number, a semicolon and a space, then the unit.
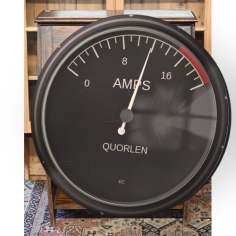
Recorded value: 12; A
